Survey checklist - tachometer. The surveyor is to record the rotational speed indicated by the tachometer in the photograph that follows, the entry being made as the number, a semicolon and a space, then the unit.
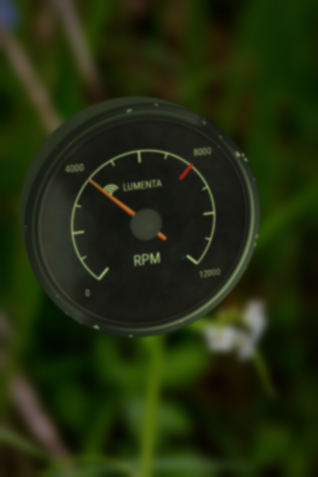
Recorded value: 4000; rpm
